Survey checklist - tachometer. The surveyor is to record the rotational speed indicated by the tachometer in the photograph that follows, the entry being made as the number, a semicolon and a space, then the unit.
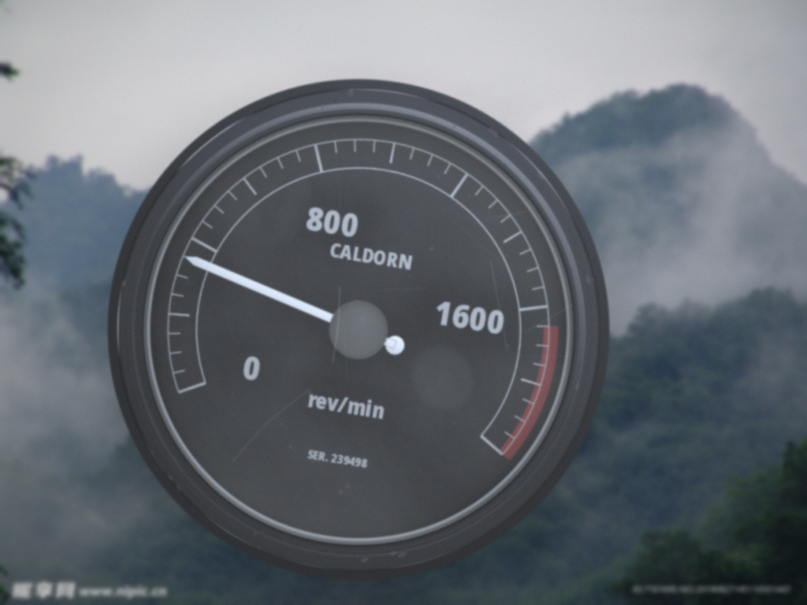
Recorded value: 350; rpm
